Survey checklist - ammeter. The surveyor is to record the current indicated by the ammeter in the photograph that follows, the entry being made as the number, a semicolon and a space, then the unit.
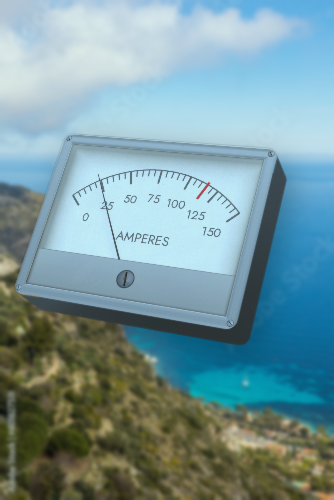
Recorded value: 25; A
